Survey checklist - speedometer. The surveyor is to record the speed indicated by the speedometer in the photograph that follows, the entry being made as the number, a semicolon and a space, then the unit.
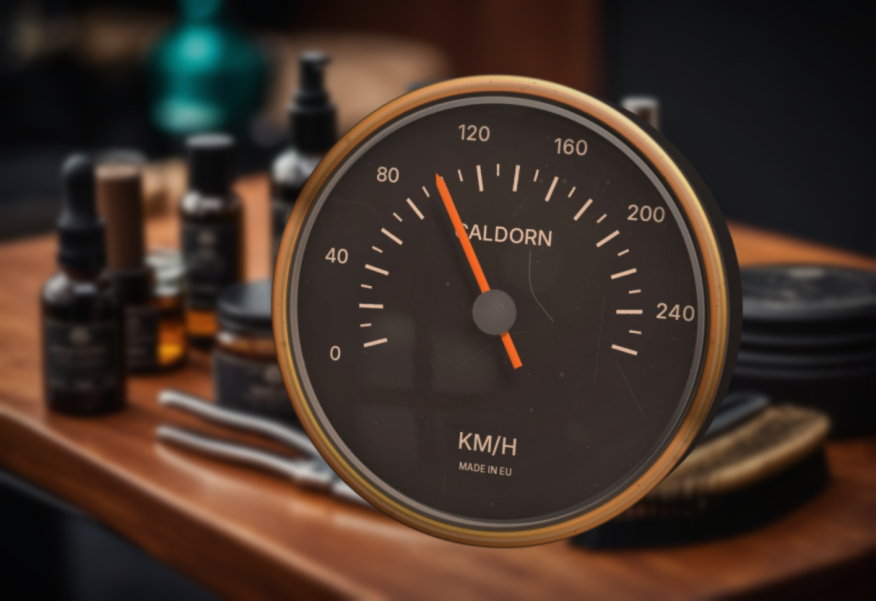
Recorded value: 100; km/h
